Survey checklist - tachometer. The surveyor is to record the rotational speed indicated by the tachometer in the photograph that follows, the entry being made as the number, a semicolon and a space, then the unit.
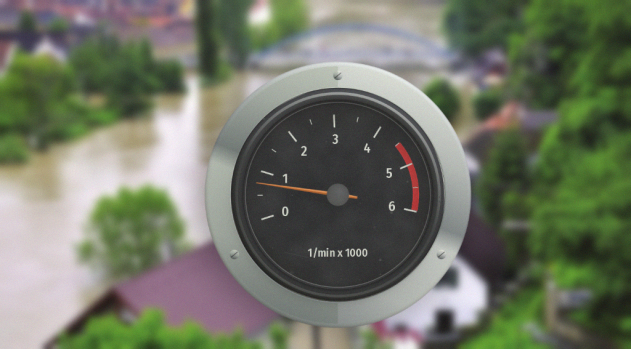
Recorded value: 750; rpm
